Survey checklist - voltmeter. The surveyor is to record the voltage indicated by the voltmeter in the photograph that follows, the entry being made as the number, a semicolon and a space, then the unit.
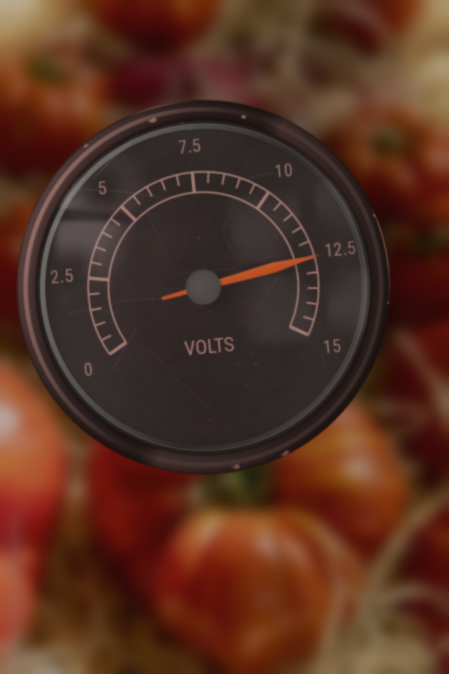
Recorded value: 12.5; V
